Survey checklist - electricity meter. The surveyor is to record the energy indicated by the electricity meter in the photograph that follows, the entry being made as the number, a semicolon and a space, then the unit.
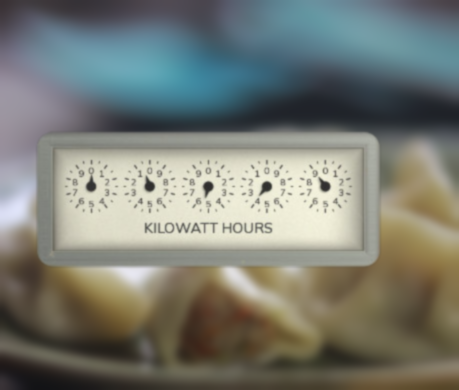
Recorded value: 539; kWh
